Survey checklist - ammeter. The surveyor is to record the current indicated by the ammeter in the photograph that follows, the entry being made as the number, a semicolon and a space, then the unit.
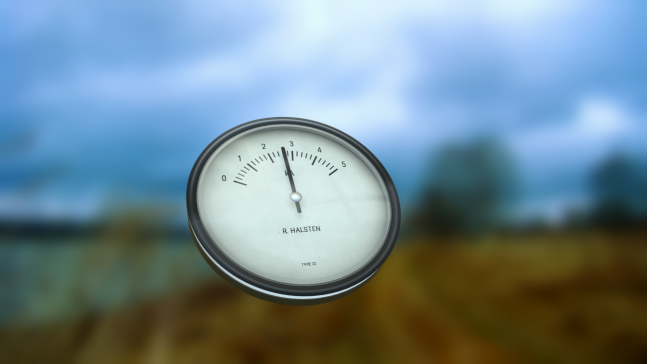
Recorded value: 2.6; kA
